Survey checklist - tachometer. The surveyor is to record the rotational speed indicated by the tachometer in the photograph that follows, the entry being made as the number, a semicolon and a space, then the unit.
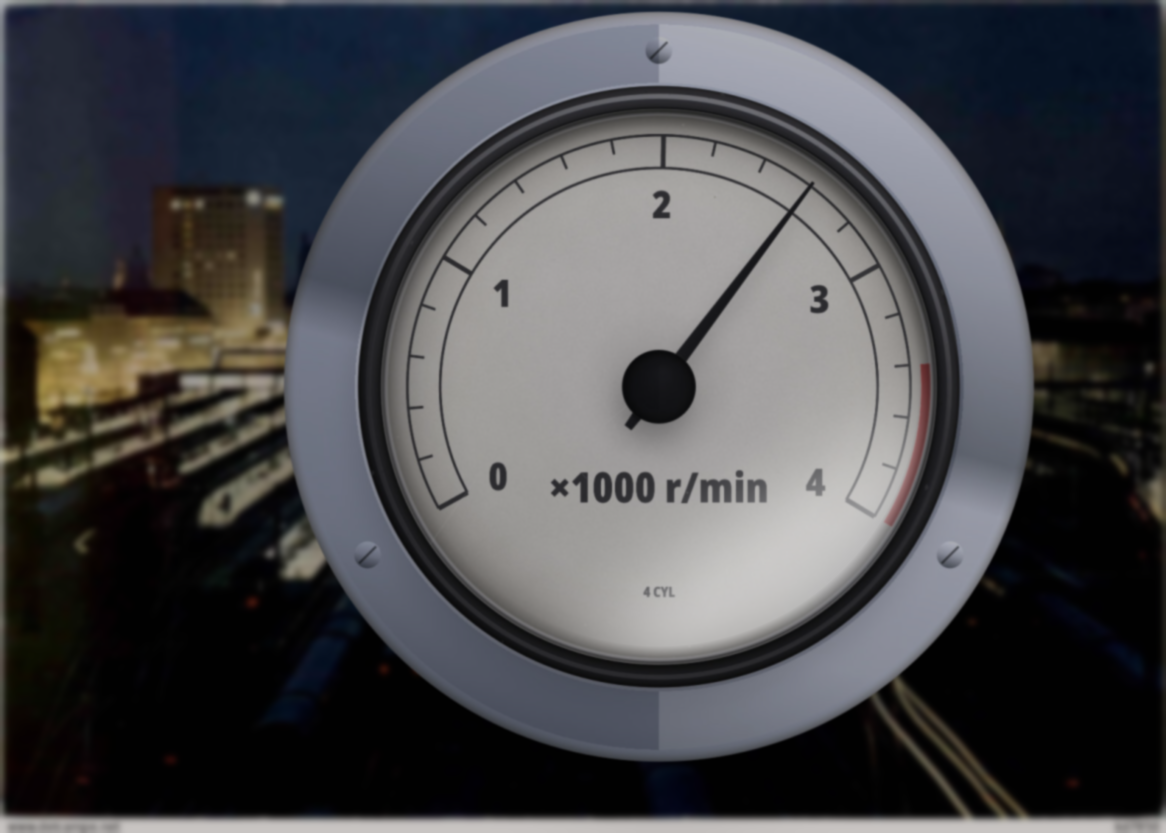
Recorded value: 2600; rpm
